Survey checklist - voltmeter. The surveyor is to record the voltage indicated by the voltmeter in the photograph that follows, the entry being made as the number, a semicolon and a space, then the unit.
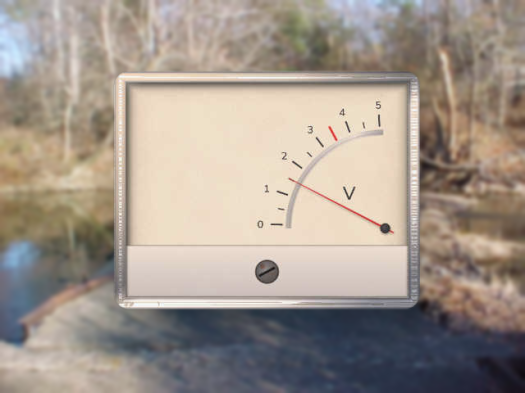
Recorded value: 1.5; V
